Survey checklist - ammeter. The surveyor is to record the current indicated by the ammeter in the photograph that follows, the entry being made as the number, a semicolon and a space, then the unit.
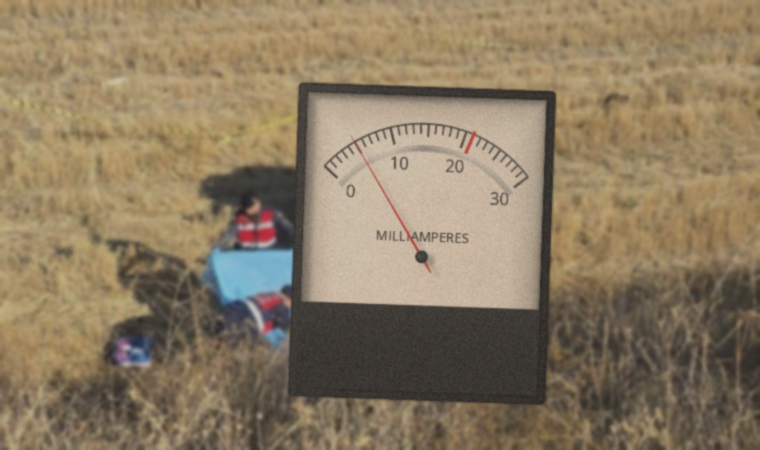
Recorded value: 5; mA
